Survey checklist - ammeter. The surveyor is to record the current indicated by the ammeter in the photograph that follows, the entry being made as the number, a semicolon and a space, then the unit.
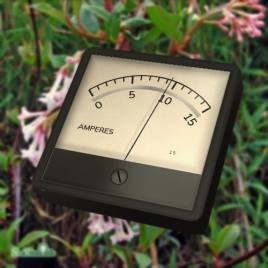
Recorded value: 9.5; A
